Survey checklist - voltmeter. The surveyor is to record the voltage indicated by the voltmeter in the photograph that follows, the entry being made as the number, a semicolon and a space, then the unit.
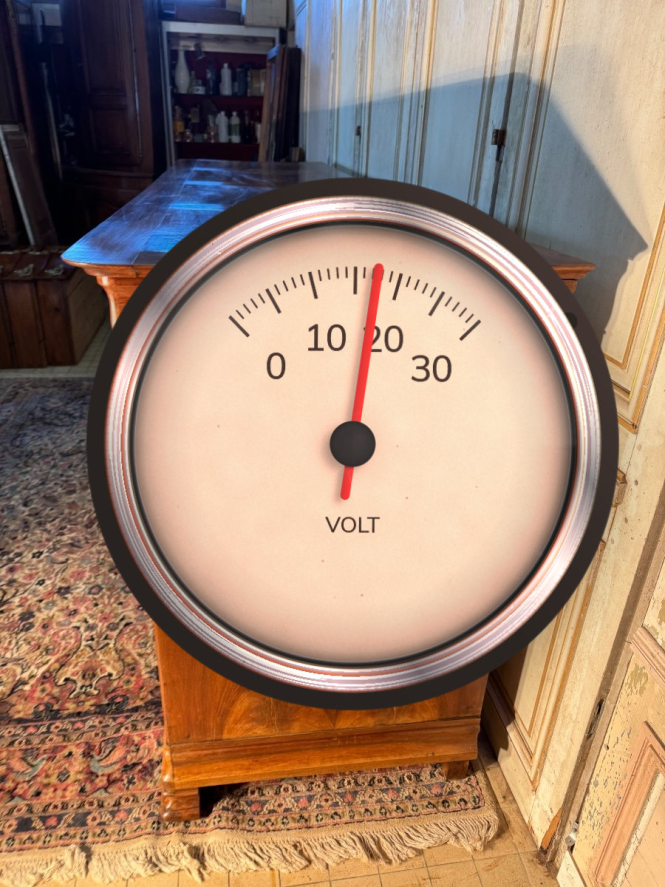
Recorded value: 17.5; V
